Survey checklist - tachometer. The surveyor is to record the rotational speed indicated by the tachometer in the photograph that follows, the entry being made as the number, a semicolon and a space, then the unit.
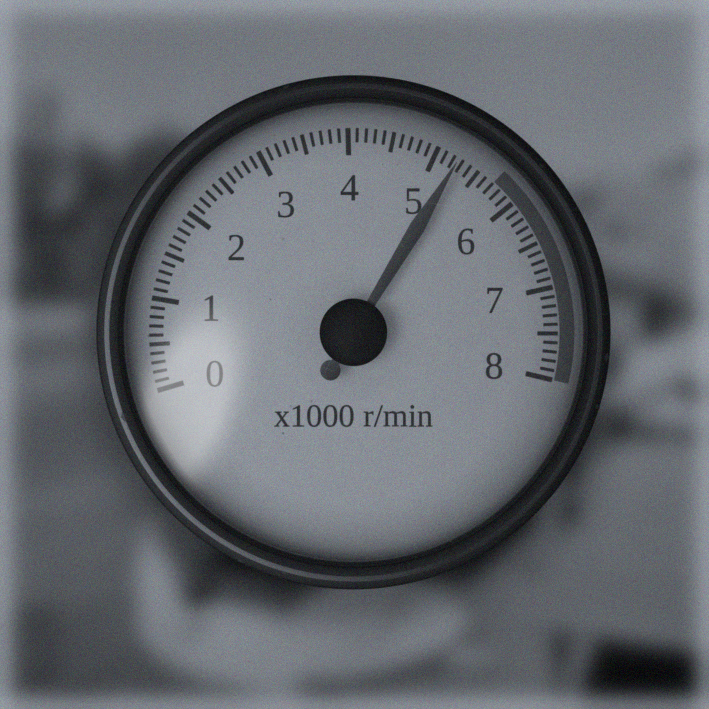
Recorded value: 5250; rpm
